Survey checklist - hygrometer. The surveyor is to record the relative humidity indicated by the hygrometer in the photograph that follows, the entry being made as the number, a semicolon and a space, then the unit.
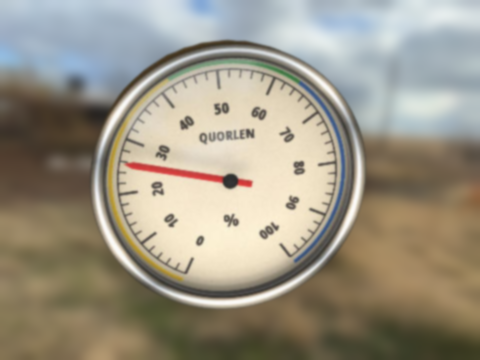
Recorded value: 26; %
